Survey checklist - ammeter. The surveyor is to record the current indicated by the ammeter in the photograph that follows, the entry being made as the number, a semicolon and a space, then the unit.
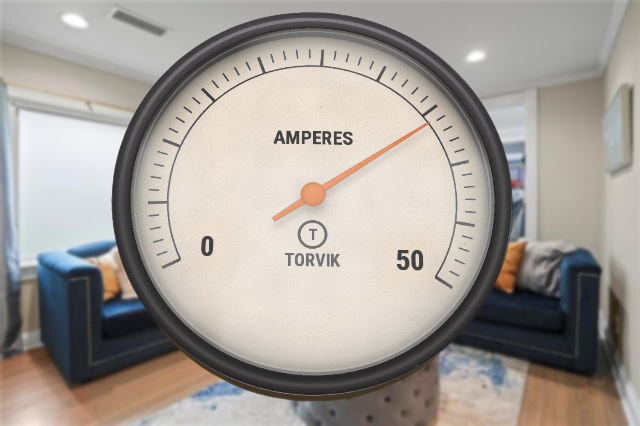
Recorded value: 36; A
